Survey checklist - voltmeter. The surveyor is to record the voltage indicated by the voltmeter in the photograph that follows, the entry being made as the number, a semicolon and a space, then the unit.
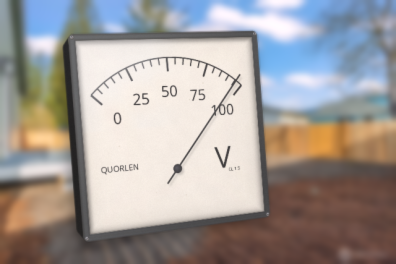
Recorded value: 95; V
